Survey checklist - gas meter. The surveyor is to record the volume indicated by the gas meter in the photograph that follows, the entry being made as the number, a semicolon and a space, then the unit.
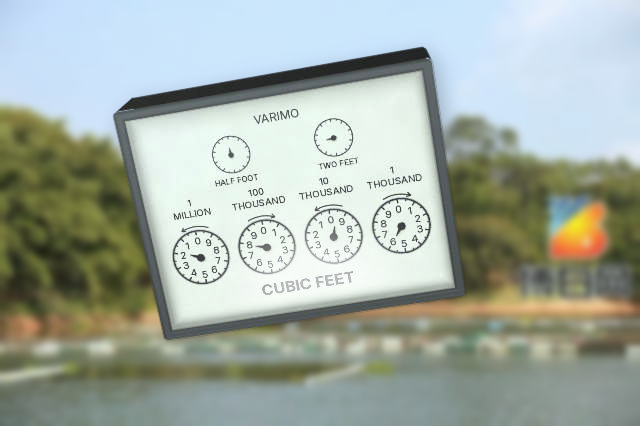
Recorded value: 179600; ft³
